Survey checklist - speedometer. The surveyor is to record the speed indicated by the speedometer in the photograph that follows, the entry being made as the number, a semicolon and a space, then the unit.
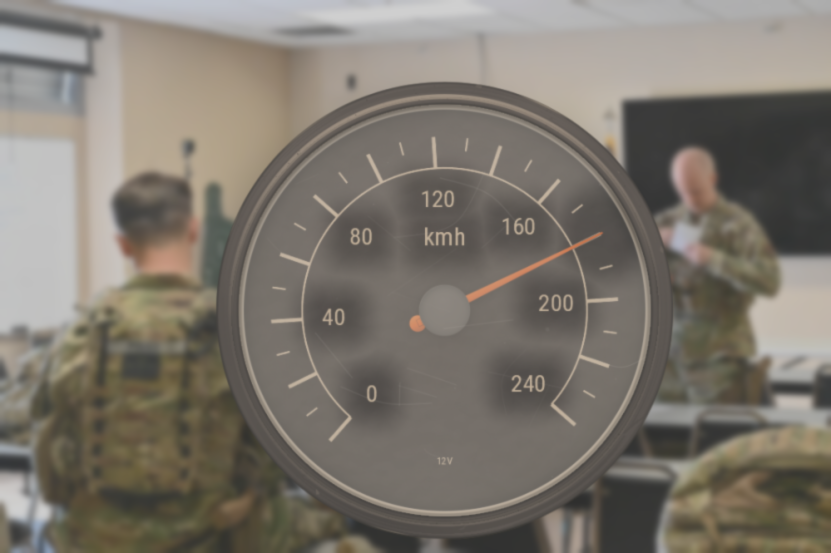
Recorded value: 180; km/h
